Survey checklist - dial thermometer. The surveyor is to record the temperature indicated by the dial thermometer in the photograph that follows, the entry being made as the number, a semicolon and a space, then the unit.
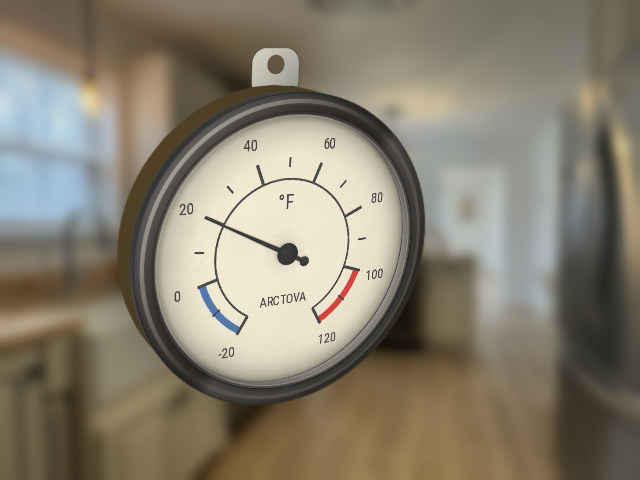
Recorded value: 20; °F
